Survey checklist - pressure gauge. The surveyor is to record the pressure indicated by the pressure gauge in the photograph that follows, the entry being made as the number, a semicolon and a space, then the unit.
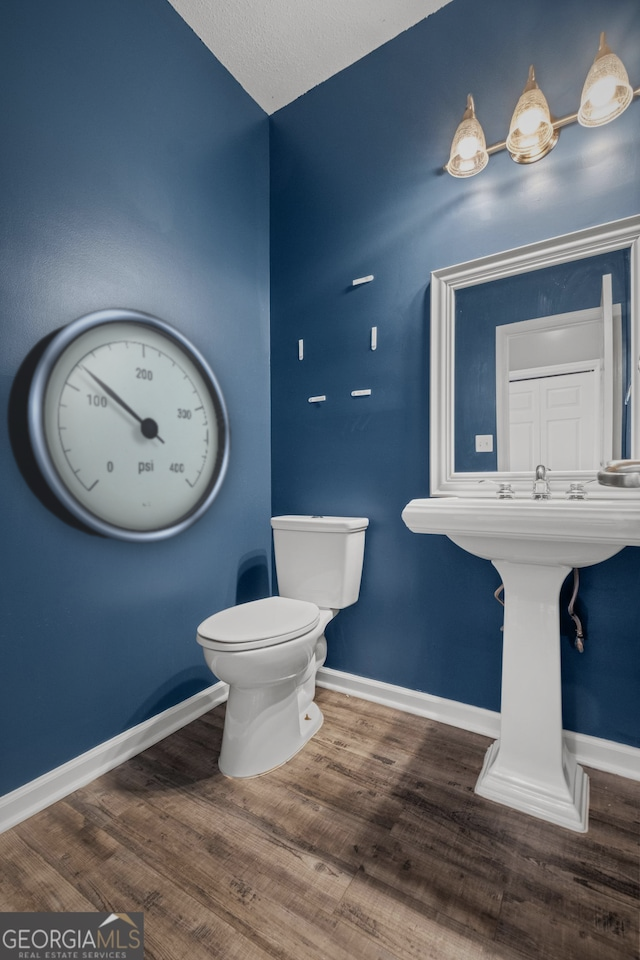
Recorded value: 120; psi
